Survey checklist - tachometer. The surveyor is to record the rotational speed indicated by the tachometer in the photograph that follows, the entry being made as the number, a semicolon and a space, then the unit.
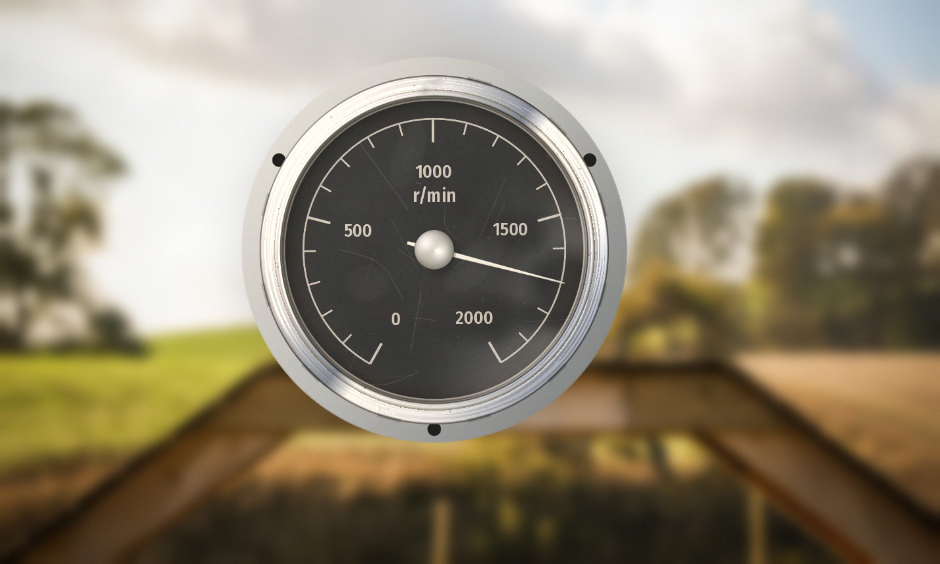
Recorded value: 1700; rpm
